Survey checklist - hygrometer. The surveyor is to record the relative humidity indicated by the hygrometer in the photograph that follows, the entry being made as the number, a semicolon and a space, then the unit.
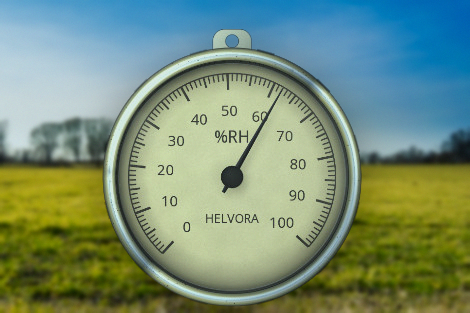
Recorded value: 62; %
